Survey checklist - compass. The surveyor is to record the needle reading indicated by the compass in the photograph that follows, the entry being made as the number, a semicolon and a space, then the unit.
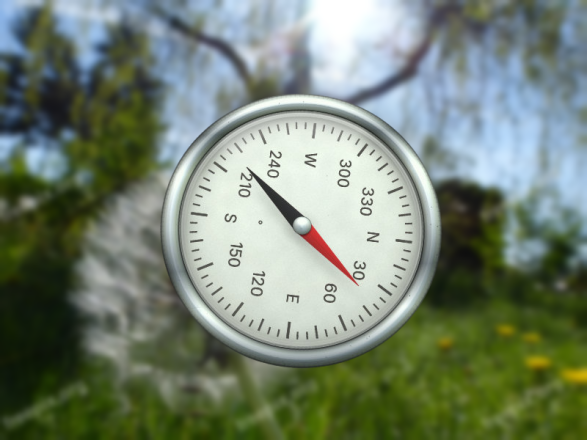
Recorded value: 40; °
